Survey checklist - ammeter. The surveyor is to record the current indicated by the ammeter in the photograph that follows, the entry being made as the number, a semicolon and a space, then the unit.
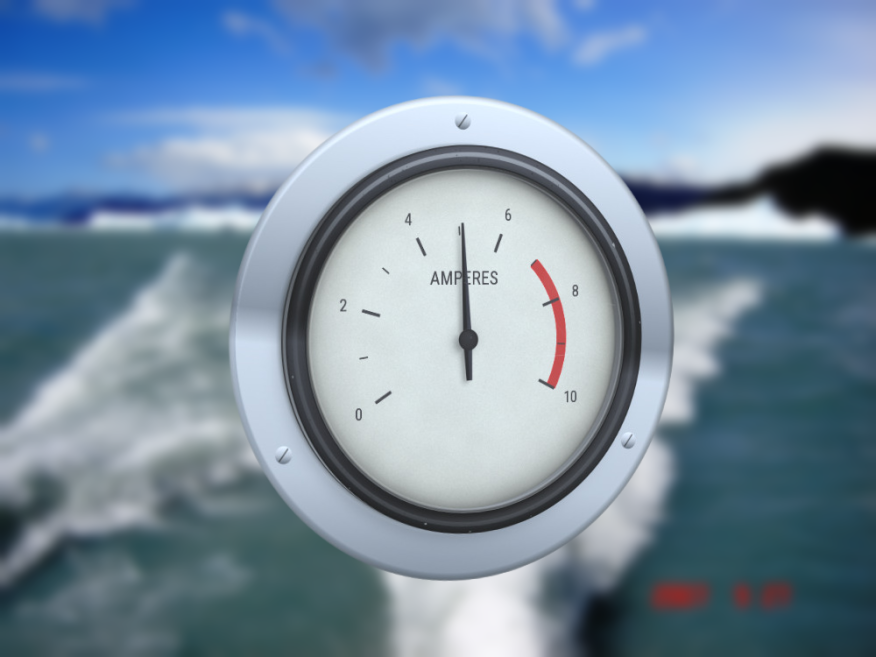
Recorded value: 5; A
